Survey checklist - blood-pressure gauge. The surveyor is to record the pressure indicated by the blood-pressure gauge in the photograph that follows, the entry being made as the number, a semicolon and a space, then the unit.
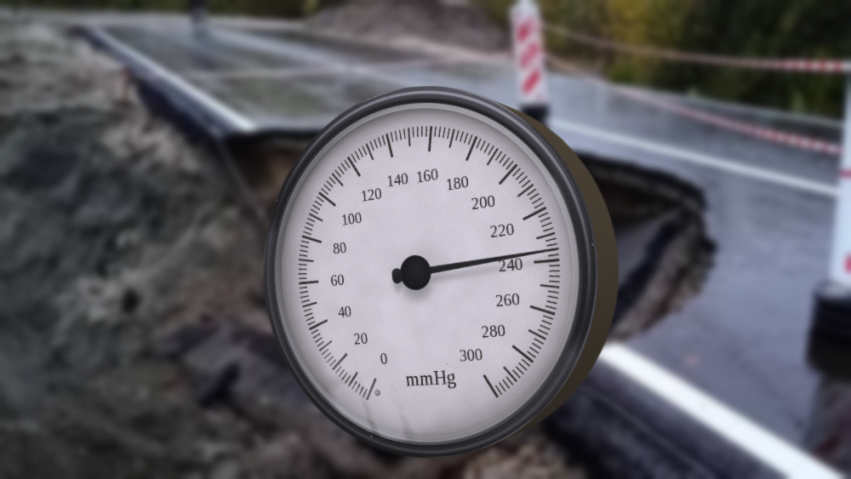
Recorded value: 236; mmHg
